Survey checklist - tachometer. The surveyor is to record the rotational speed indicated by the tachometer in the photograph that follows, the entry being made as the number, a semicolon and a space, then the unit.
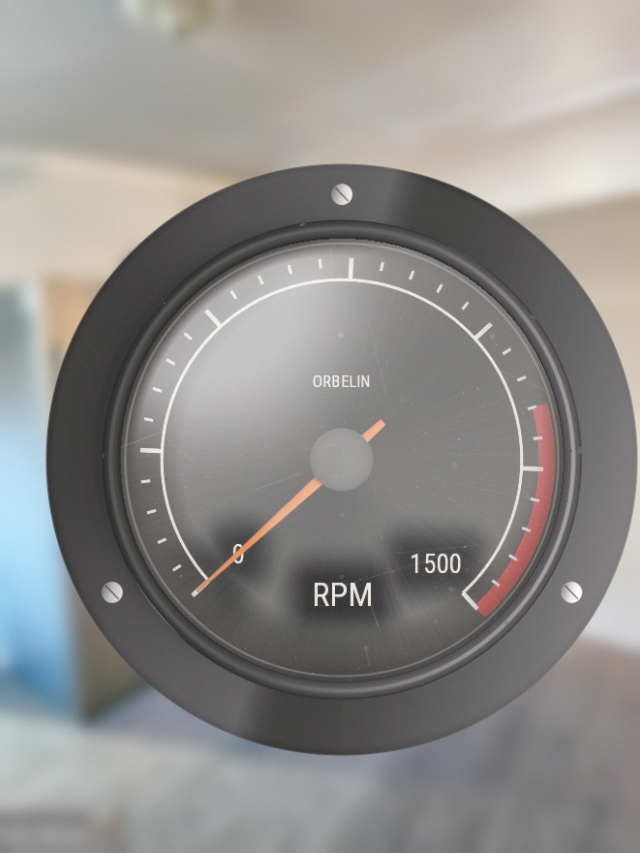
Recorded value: 0; rpm
